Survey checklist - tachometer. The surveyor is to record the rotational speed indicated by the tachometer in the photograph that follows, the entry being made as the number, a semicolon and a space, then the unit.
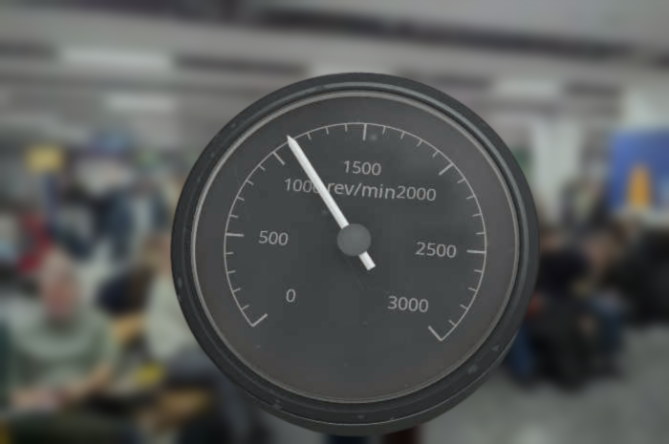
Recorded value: 1100; rpm
